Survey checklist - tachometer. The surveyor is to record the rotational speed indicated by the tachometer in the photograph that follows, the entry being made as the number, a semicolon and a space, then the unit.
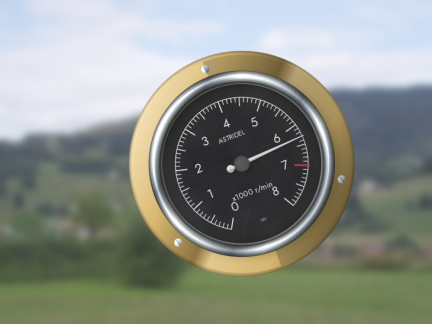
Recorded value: 6300; rpm
